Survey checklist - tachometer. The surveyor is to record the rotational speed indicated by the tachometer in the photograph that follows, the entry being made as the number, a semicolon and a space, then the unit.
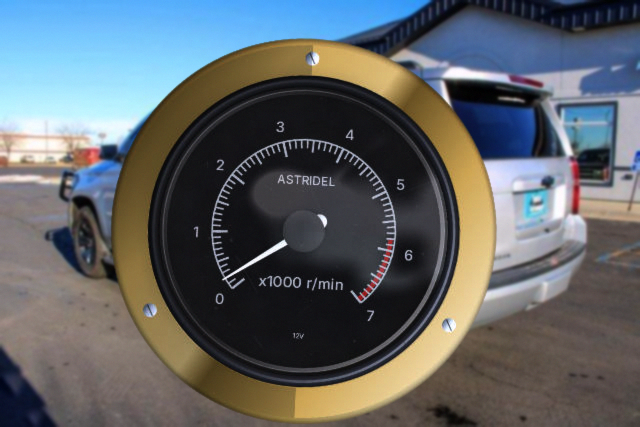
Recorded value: 200; rpm
